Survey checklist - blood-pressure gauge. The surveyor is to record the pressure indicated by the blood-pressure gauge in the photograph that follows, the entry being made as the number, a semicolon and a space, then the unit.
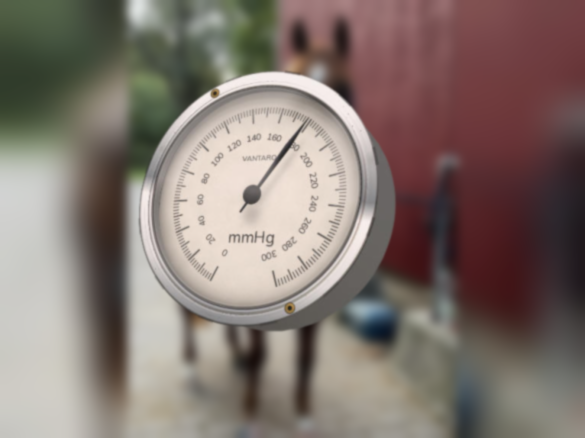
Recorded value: 180; mmHg
